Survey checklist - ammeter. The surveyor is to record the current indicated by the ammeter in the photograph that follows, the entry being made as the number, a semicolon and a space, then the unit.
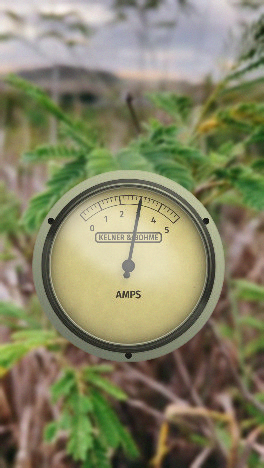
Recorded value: 3; A
